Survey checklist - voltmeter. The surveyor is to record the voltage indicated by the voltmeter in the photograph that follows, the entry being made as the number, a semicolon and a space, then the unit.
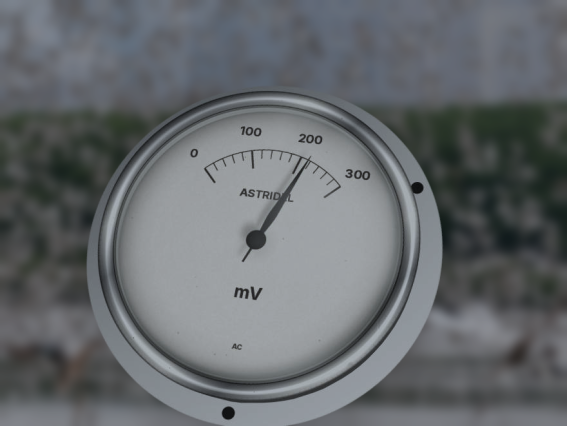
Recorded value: 220; mV
